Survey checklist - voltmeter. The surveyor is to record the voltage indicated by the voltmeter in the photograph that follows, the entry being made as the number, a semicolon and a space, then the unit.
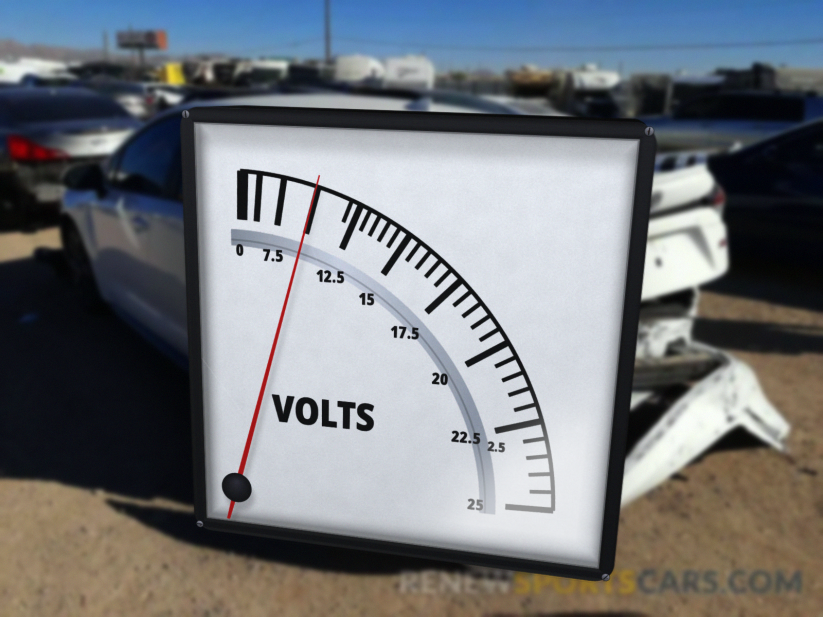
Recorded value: 10; V
